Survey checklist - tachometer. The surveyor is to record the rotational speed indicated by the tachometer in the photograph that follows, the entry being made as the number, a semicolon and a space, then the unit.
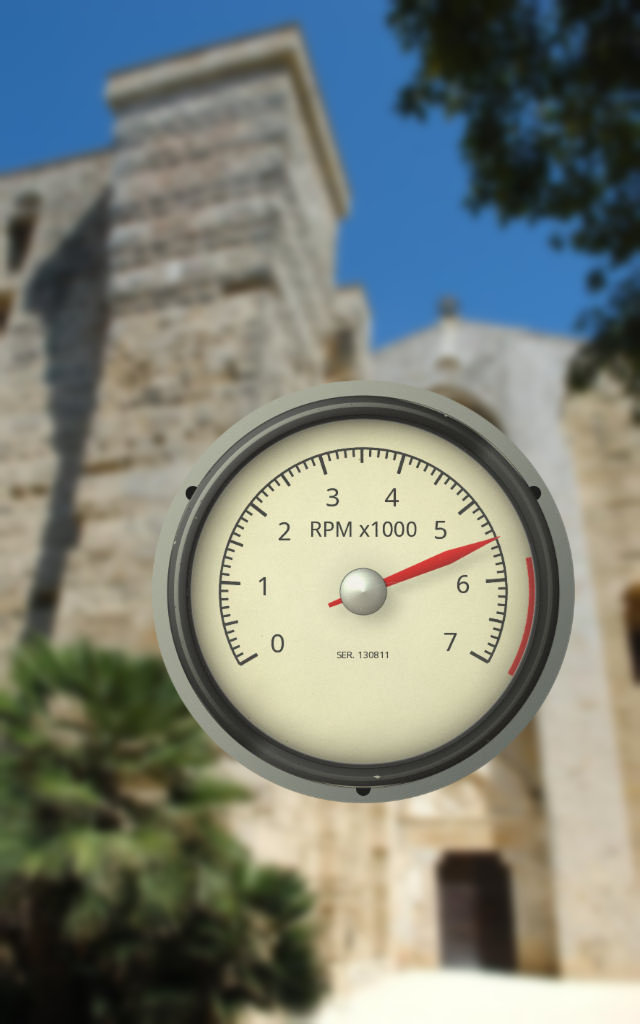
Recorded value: 5500; rpm
